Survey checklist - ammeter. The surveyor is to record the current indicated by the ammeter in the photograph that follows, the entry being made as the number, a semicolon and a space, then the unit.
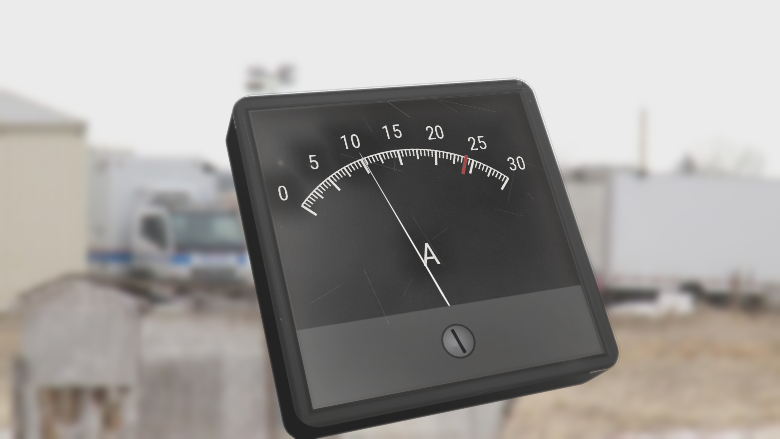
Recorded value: 10; A
